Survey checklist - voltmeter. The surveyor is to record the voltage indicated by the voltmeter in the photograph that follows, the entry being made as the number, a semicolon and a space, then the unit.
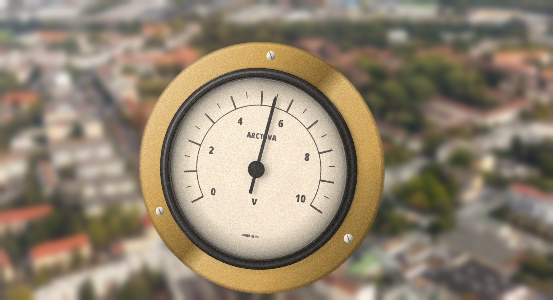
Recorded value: 5.5; V
